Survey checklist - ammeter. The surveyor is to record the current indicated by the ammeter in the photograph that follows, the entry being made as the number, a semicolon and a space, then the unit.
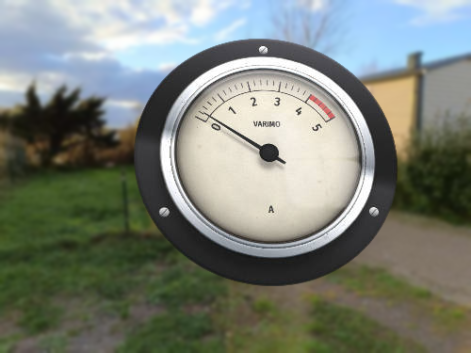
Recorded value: 0.2; A
